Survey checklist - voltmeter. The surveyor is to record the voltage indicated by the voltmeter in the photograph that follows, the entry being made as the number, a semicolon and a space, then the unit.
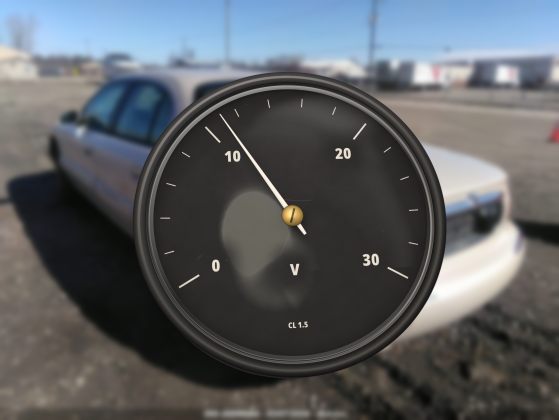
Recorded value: 11; V
